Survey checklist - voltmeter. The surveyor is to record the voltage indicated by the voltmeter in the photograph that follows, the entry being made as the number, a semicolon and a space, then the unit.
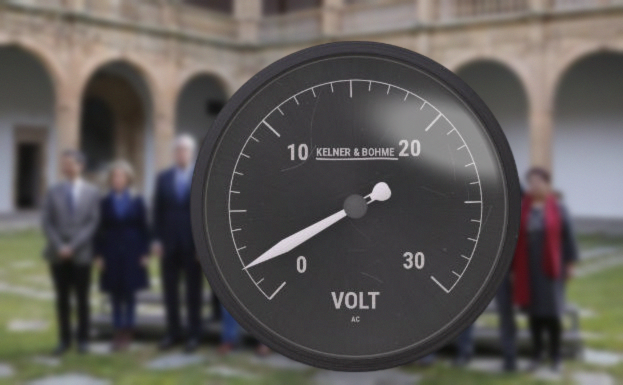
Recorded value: 2; V
